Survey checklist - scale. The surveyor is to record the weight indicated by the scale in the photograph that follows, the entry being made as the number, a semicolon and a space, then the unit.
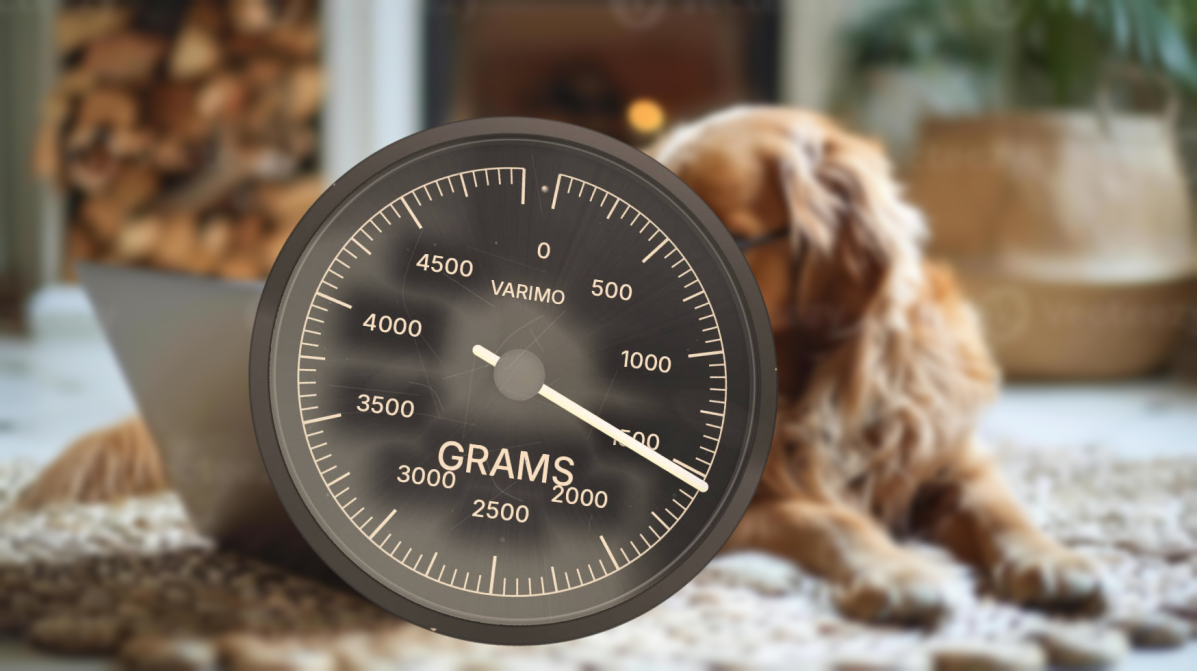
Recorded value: 1550; g
